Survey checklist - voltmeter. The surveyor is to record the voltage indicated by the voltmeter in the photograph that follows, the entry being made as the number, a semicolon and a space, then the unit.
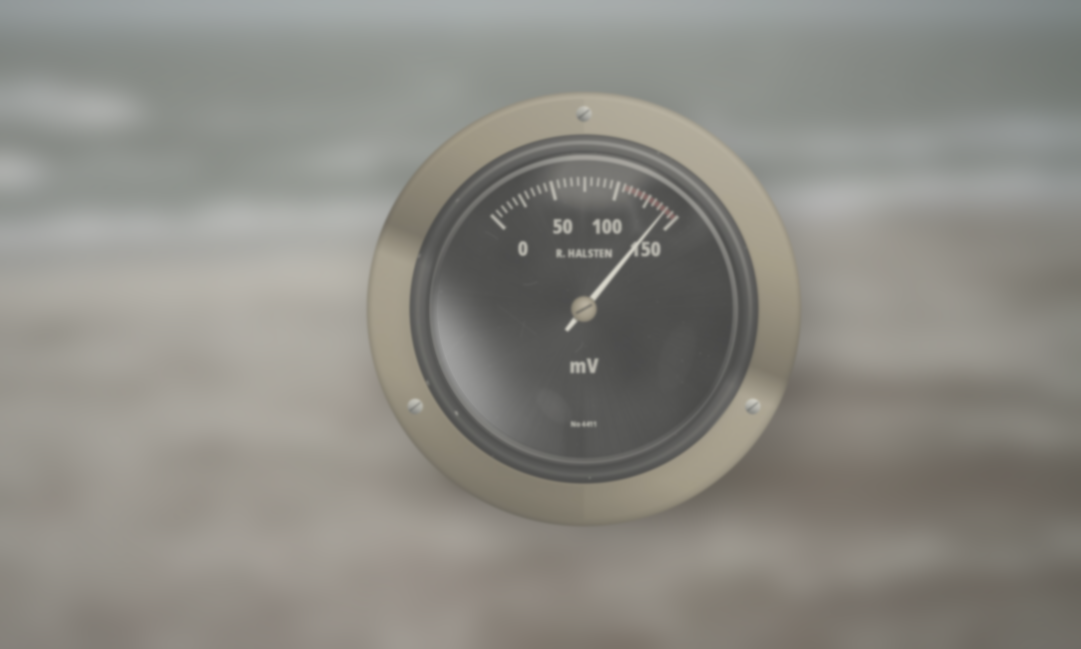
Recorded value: 140; mV
